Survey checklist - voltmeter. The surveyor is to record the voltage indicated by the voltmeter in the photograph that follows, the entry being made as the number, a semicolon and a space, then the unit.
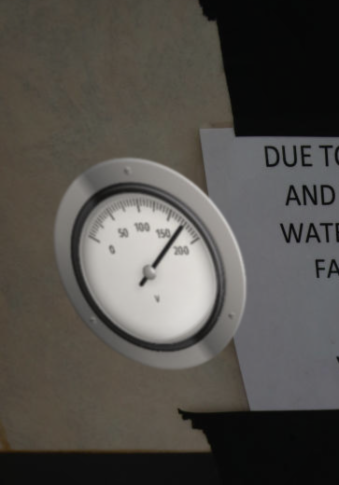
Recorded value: 175; V
